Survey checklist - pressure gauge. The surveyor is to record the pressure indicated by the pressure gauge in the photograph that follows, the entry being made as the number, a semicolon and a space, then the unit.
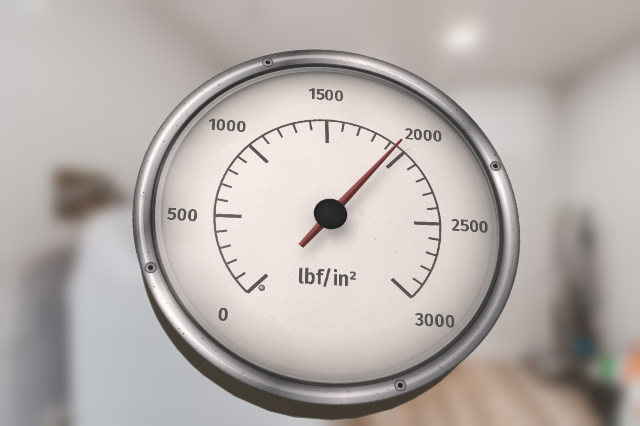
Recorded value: 1950; psi
